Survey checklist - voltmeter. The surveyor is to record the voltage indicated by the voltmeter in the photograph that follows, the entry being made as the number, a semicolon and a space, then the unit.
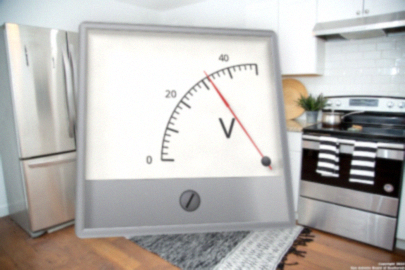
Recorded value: 32; V
